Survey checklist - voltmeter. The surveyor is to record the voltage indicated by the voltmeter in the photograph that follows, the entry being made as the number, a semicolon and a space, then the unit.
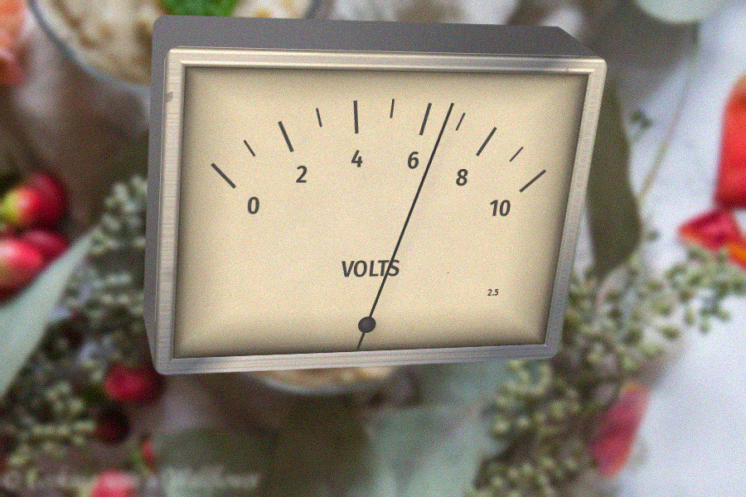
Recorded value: 6.5; V
